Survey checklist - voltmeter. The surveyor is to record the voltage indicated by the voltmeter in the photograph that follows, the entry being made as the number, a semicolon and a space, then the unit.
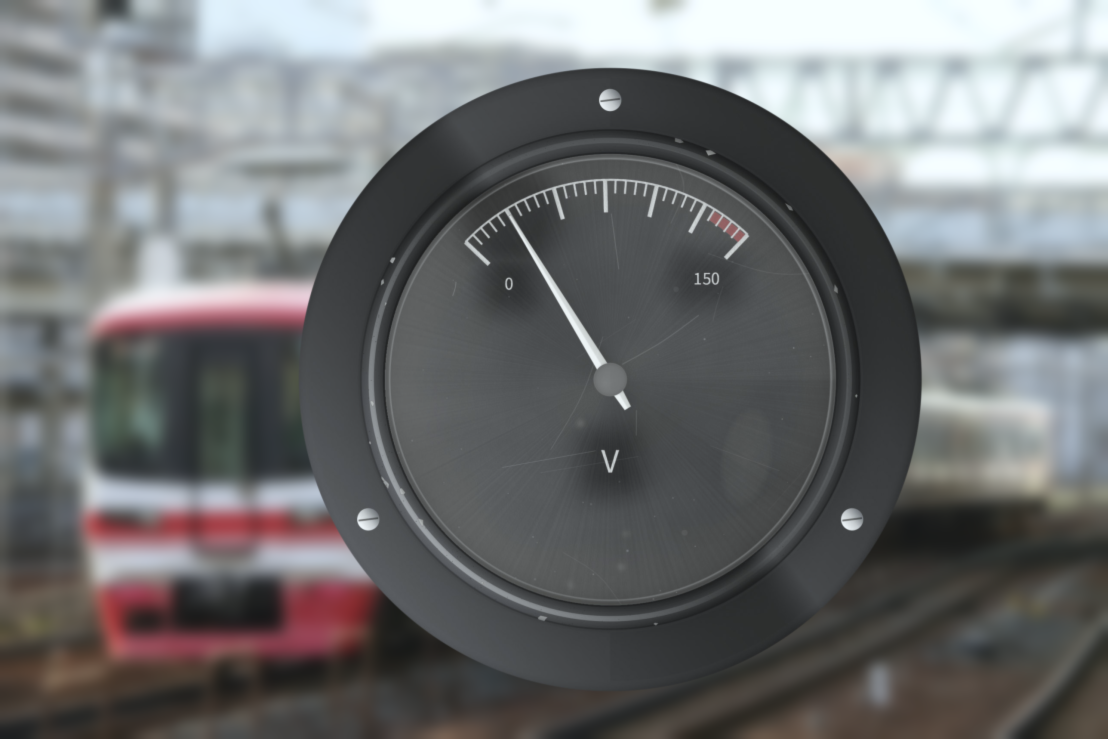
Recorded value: 25; V
